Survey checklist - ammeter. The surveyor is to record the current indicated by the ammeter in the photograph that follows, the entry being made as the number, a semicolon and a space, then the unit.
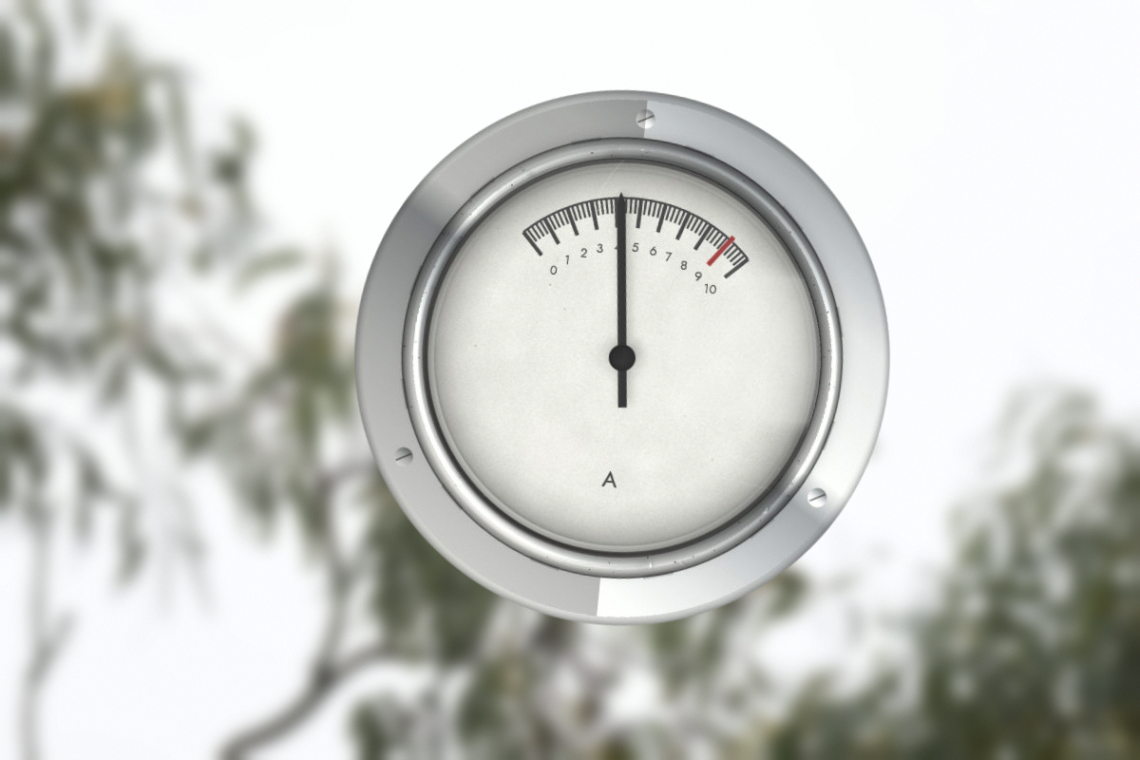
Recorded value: 4.2; A
